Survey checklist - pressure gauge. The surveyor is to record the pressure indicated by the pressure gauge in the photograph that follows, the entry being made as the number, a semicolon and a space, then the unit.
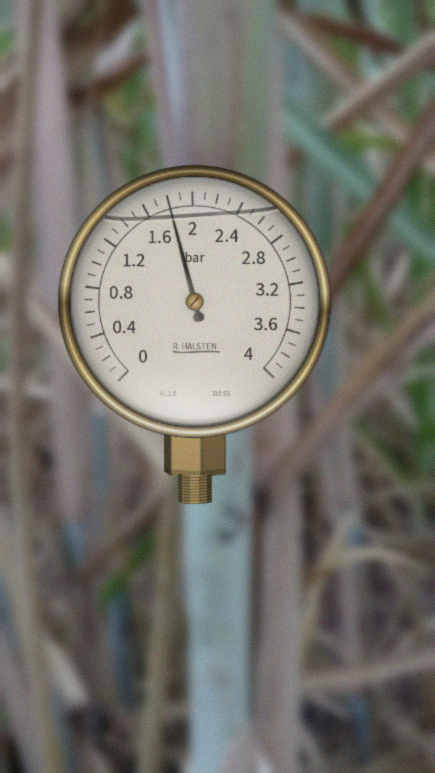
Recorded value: 1.8; bar
